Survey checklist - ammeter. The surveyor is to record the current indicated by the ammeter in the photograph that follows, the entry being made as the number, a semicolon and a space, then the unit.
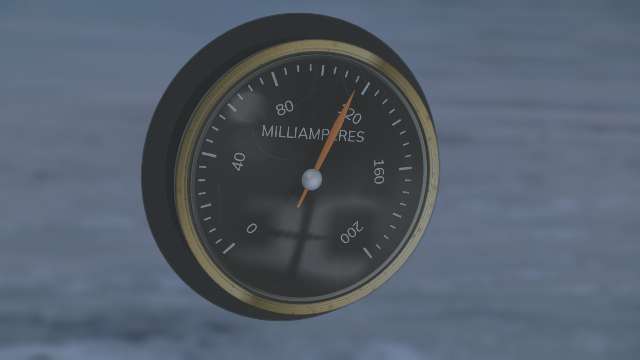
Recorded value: 115; mA
